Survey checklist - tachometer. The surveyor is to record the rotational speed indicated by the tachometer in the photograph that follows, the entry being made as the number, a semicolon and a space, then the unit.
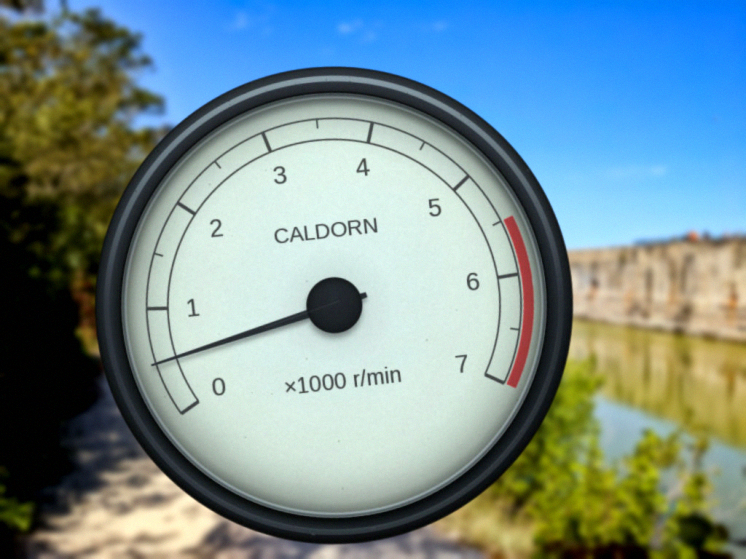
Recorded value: 500; rpm
